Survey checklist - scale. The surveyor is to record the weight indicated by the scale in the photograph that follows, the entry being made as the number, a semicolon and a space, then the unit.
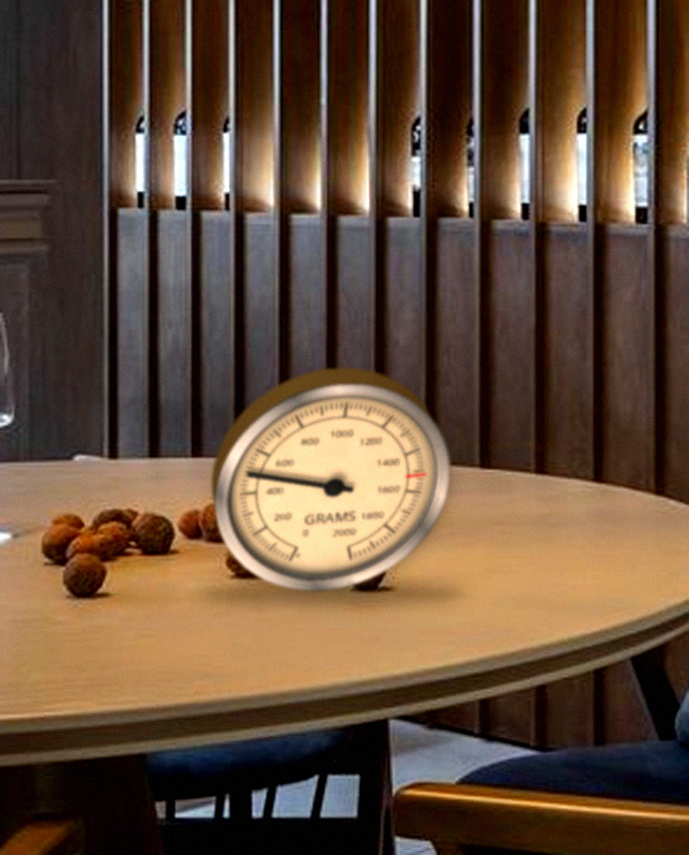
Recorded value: 500; g
